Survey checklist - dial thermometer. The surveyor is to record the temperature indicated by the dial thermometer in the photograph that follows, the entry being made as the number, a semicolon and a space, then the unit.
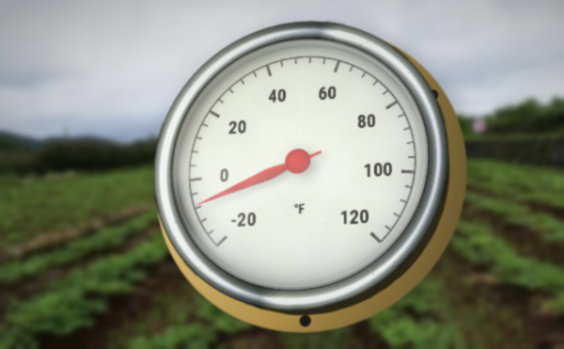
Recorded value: -8; °F
